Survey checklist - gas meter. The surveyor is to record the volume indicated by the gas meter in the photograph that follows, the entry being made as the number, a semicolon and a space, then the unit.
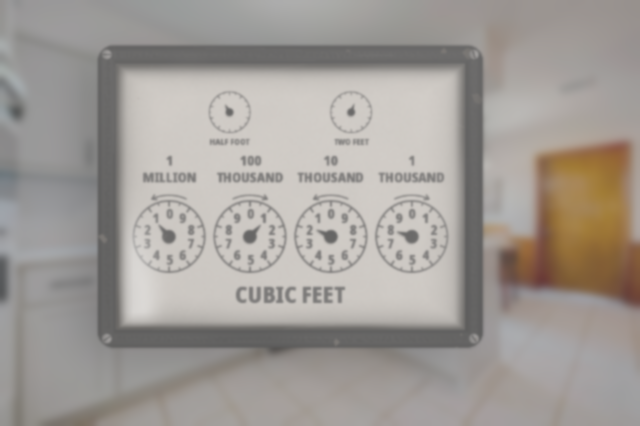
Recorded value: 111800; ft³
